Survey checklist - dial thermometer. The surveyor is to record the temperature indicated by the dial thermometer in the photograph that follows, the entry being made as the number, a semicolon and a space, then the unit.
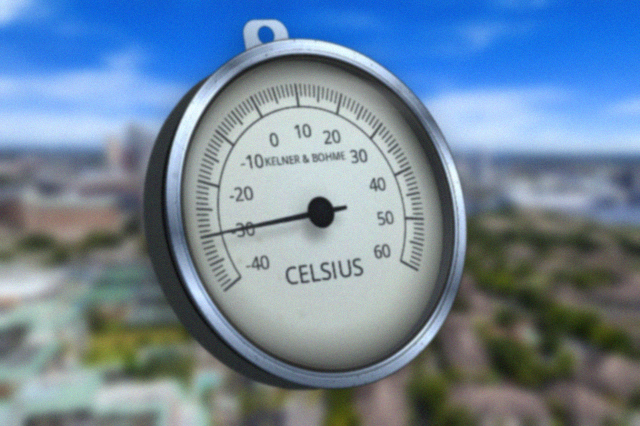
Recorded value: -30; °C
